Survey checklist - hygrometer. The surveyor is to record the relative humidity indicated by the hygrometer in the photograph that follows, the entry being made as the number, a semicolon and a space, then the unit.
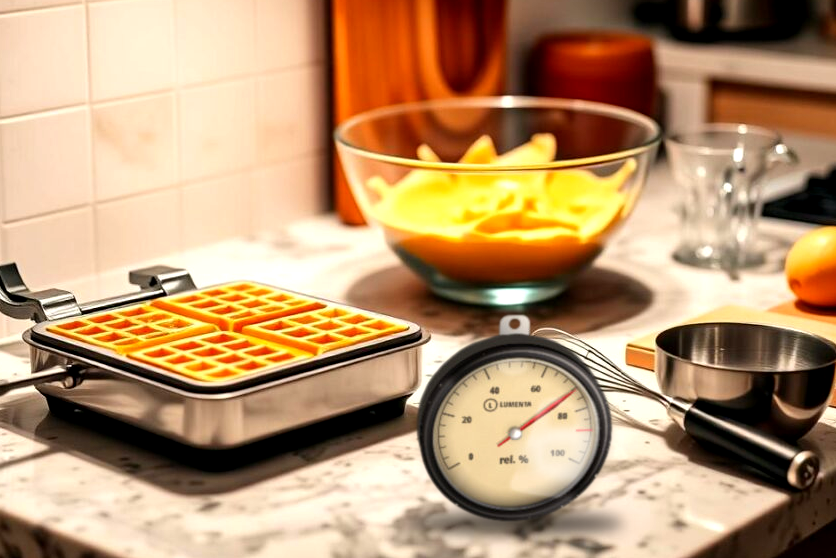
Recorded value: 72; %
